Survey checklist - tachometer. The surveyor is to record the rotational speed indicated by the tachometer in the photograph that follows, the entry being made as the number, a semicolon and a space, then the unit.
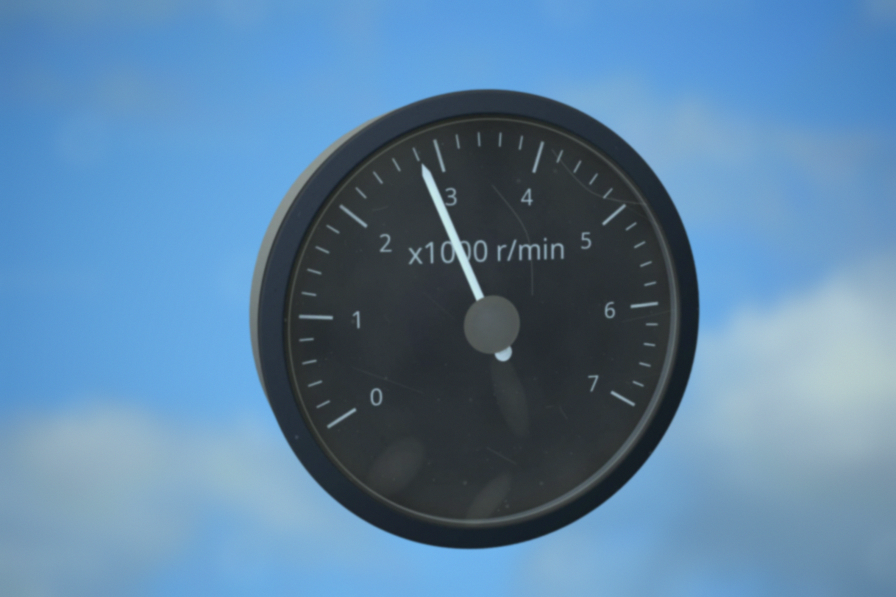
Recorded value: 2800; rpm
